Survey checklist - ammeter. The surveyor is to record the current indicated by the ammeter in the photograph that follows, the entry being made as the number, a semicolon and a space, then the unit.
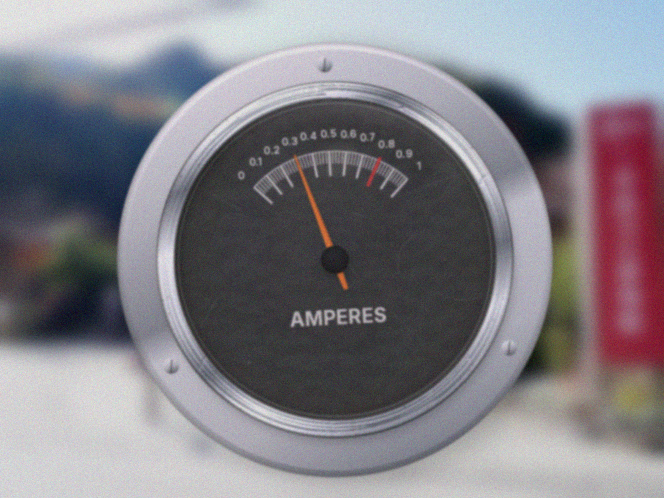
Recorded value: 0.3; A
